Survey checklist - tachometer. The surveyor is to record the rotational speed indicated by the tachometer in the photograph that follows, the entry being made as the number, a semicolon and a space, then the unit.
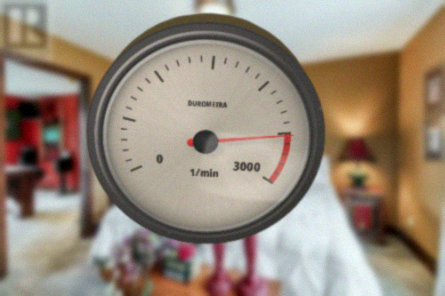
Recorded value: 2500; rpm
